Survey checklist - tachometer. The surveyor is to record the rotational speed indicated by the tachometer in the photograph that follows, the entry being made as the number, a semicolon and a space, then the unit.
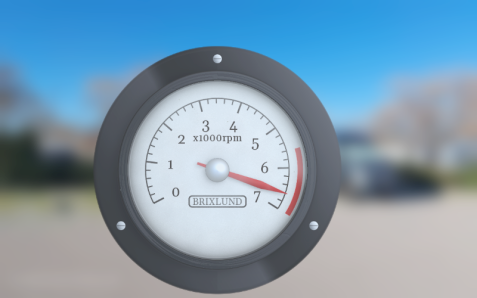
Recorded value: 6600; rpm
